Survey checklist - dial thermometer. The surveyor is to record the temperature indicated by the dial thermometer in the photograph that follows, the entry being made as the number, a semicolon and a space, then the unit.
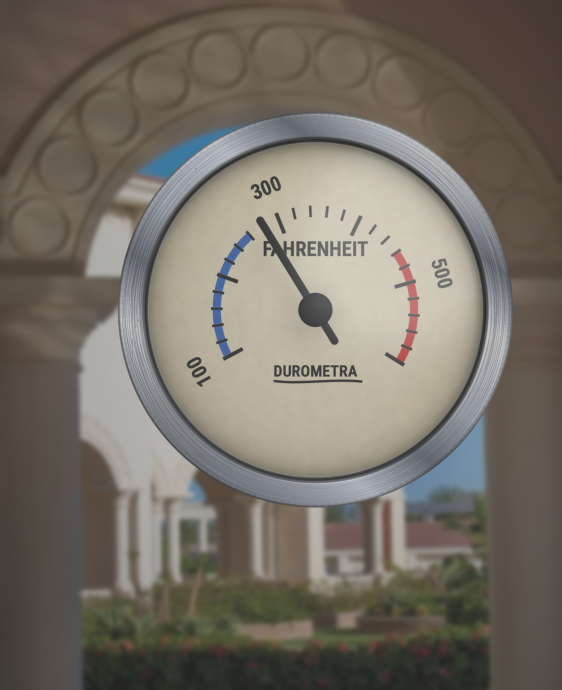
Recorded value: 280; °F
